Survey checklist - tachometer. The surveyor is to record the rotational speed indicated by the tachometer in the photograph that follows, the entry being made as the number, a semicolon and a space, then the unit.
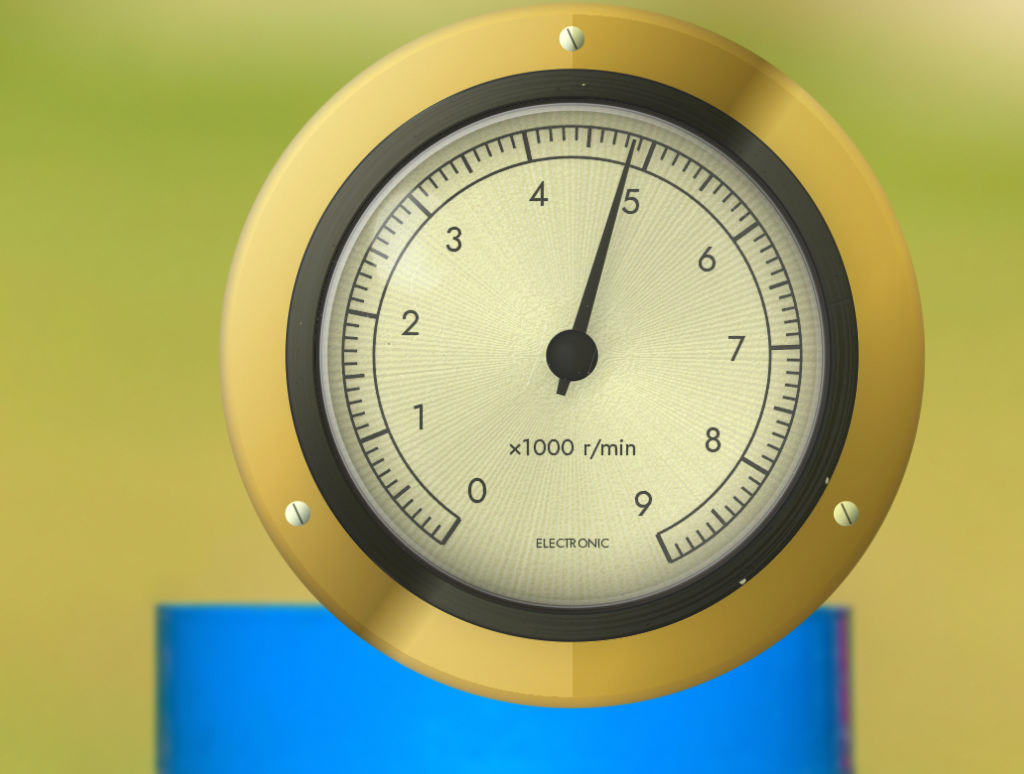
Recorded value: 4850; rpm
